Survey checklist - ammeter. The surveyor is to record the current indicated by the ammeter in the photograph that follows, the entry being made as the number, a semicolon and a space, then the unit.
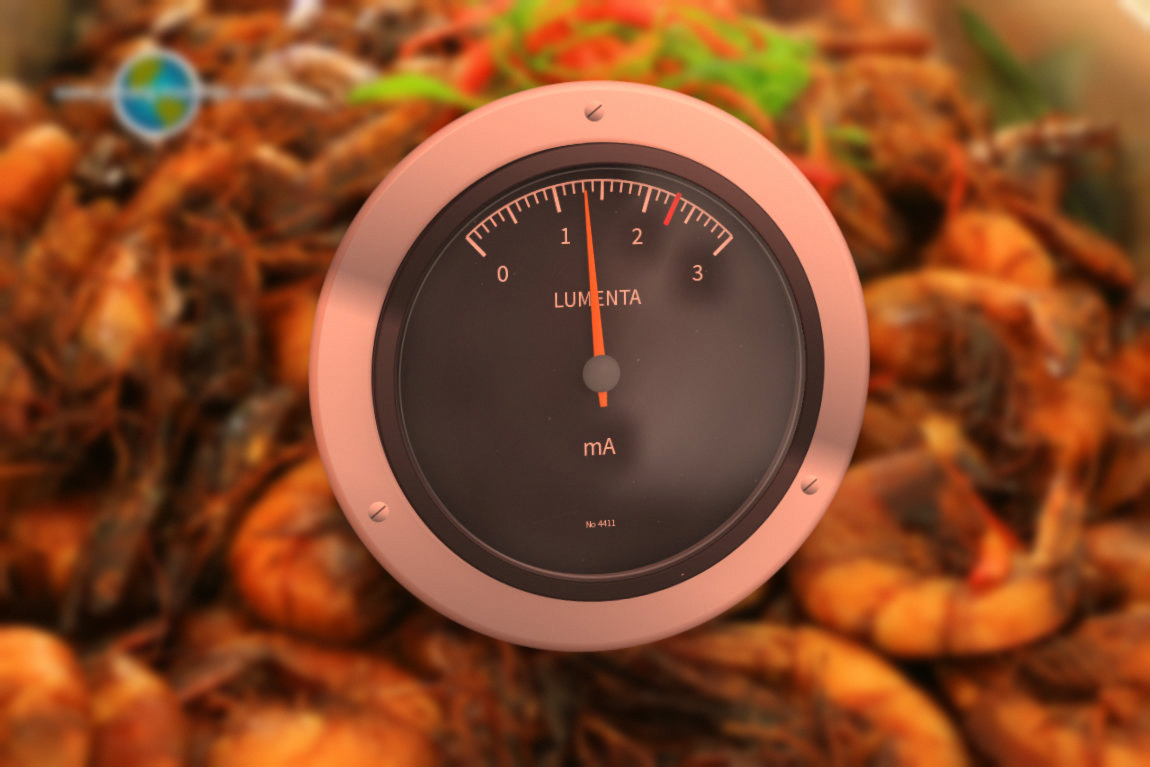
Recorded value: 1.3; mA
